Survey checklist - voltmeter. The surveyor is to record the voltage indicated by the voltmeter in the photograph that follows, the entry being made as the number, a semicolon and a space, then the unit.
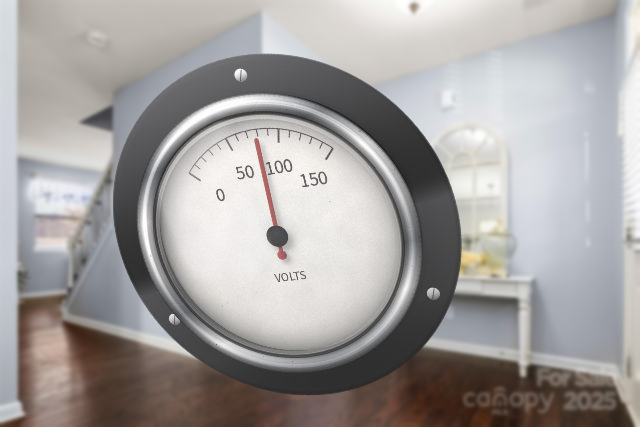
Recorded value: 80; V
